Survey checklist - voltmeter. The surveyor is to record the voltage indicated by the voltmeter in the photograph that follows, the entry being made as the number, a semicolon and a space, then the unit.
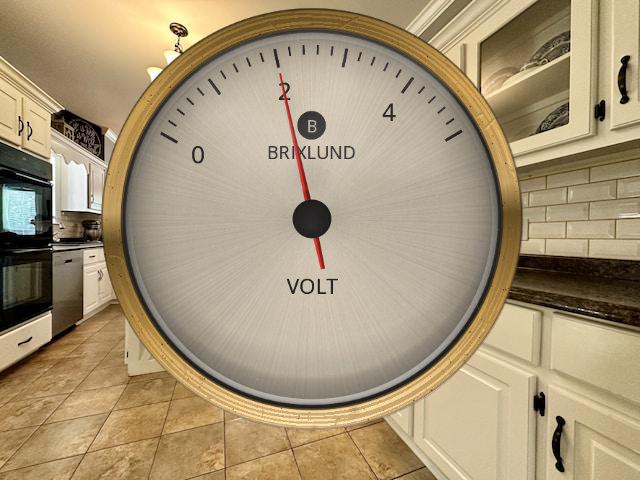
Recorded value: 2; V
